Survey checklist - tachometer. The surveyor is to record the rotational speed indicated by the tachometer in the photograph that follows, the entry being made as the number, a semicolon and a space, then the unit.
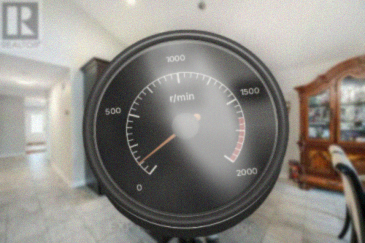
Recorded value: 100; rpm
